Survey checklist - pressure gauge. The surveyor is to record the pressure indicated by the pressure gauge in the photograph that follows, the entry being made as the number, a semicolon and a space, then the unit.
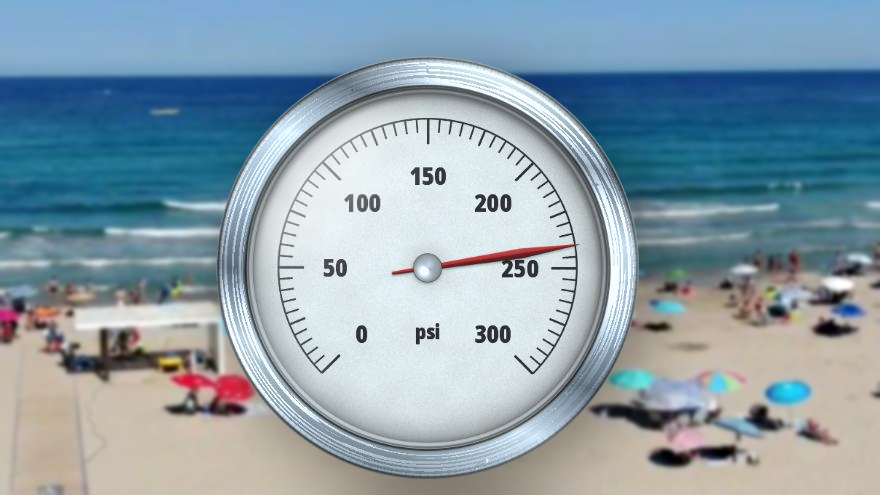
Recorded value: 240; psi
